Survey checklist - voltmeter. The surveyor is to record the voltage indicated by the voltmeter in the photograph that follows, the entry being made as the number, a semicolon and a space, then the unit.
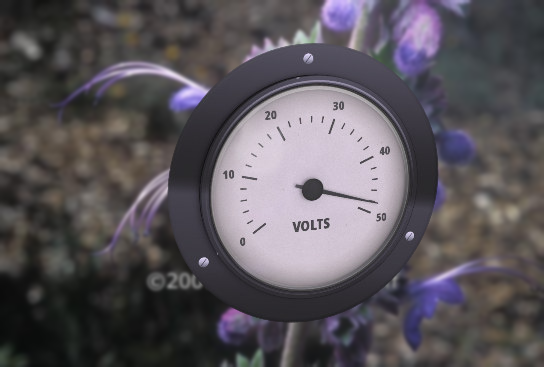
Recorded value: 48; V
